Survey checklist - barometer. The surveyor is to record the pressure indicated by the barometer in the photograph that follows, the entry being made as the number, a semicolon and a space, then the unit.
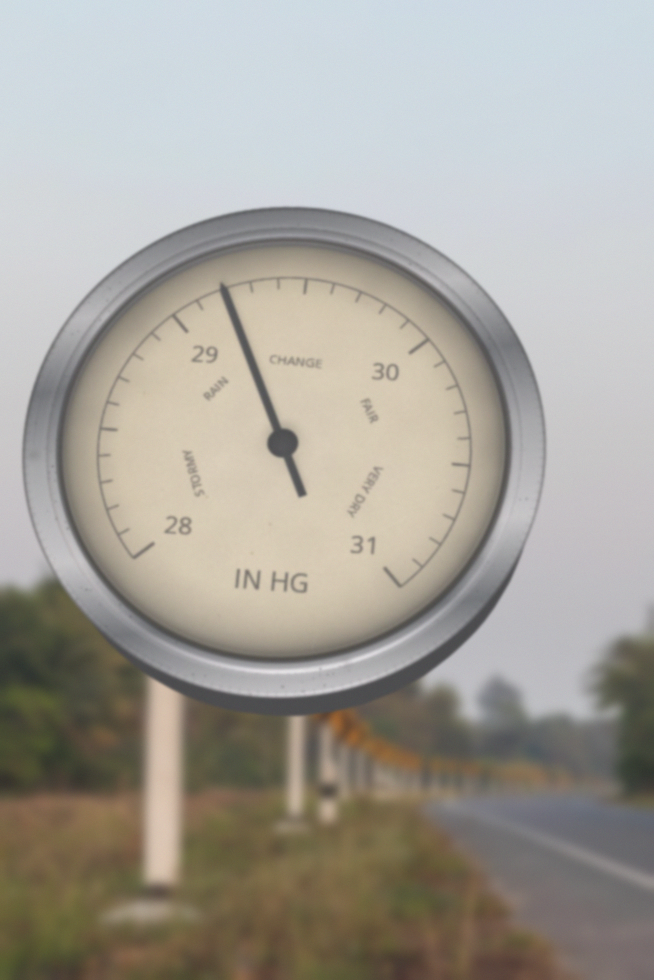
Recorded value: 29.2; inHg
